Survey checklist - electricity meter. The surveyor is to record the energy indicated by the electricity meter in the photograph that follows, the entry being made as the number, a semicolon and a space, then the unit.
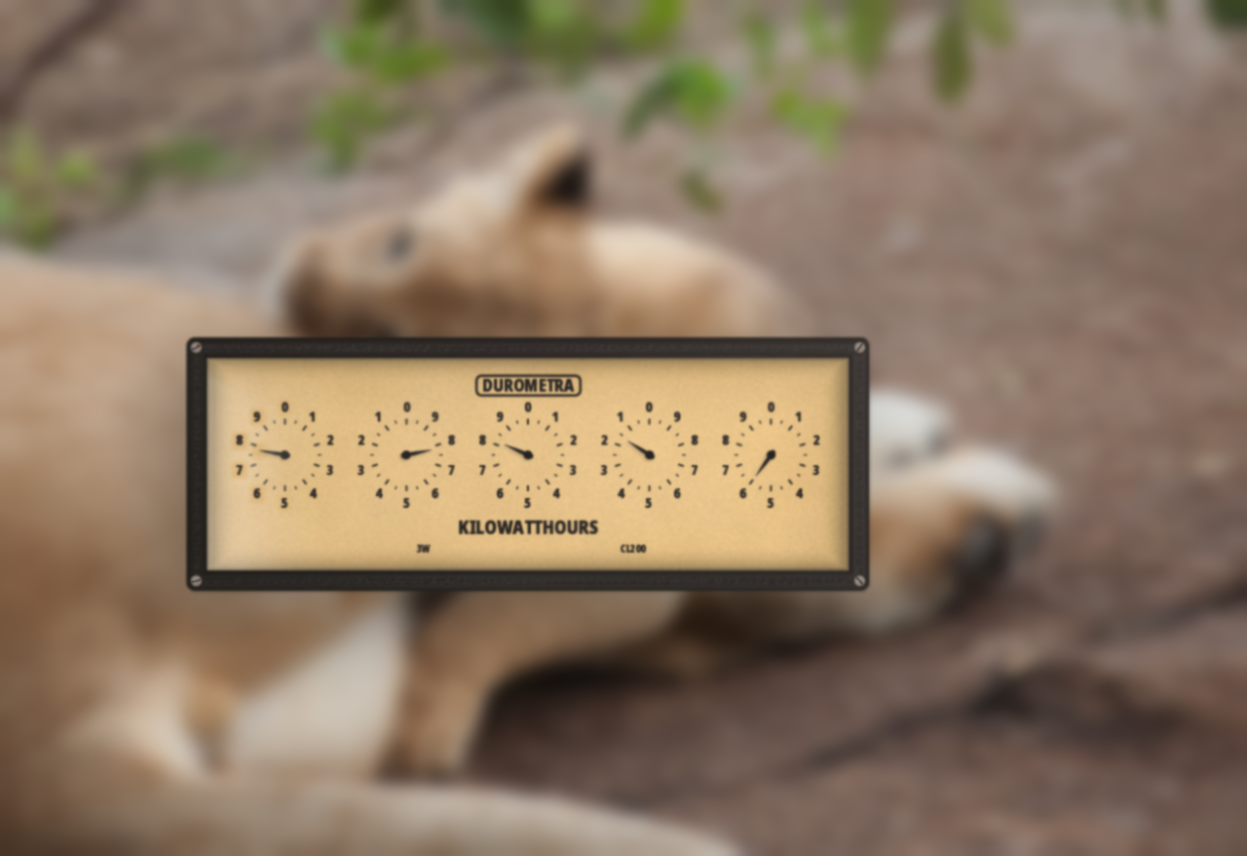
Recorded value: 77816; kWh
